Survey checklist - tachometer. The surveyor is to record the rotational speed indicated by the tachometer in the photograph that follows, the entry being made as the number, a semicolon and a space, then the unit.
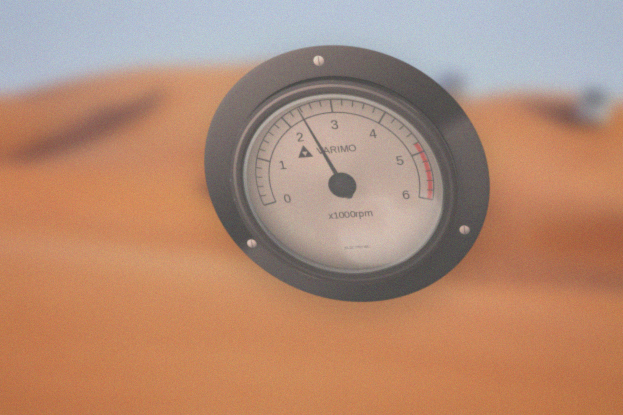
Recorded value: 2400; rpm
